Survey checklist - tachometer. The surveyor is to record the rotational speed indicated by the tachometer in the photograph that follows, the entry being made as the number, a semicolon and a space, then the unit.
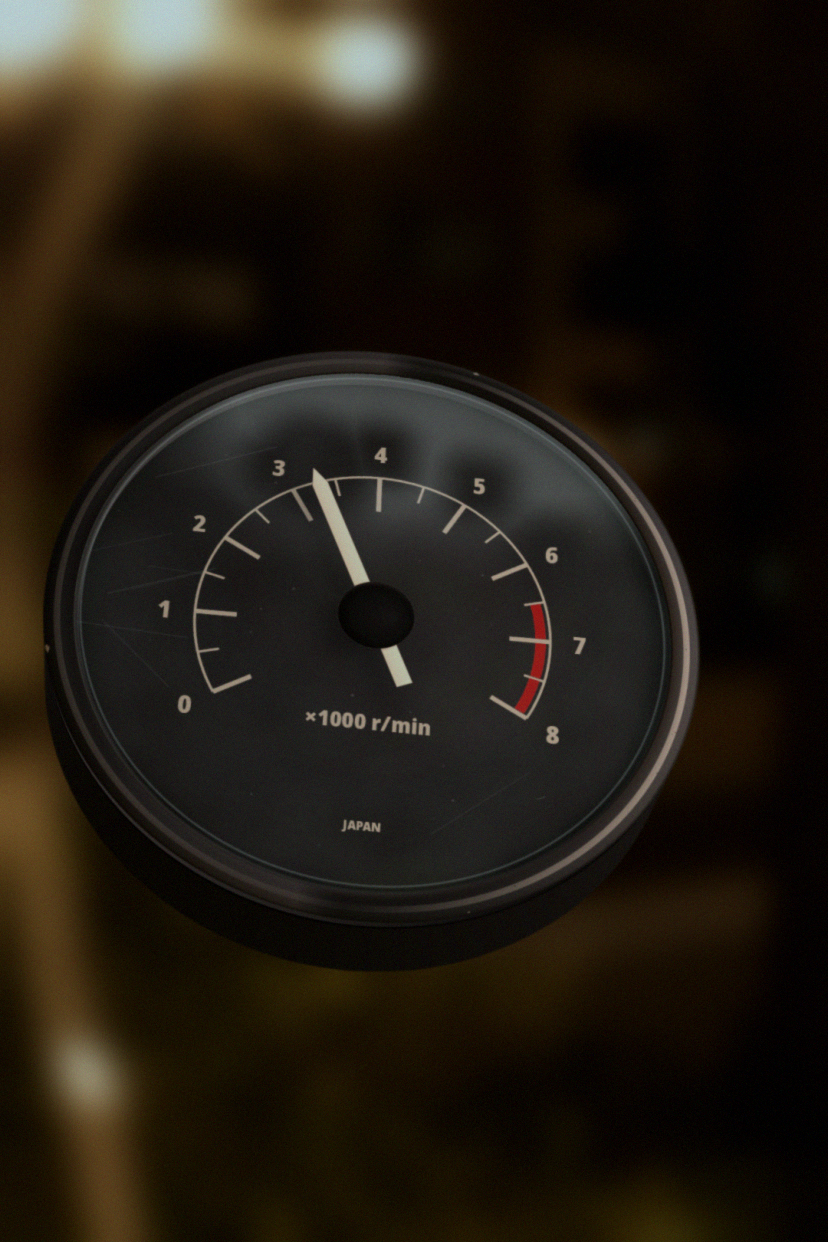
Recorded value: 3250; rpm
